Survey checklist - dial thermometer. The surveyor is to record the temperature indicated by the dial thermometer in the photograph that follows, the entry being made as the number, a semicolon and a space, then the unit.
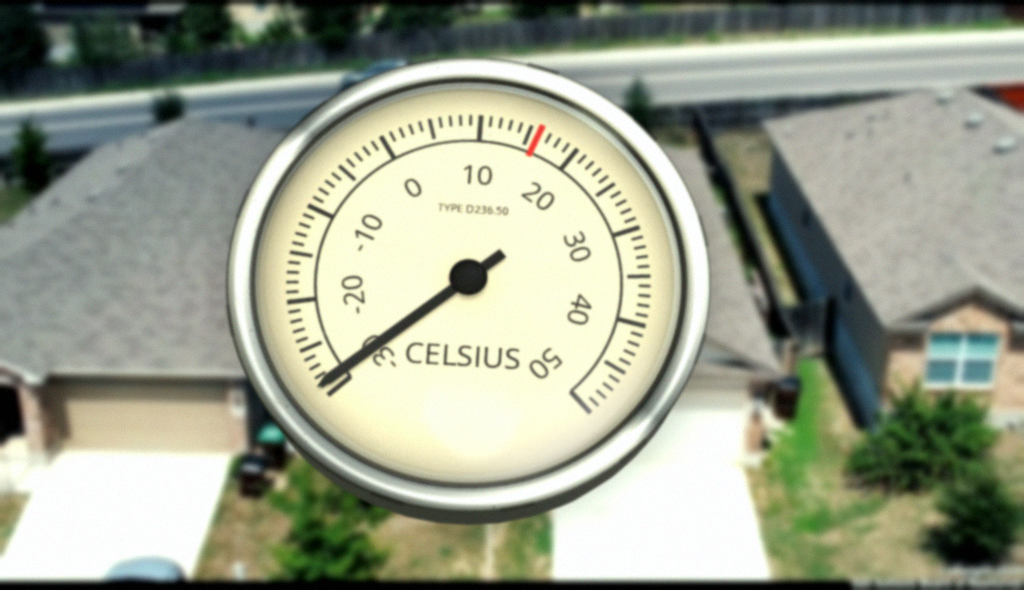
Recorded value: -29; °C
